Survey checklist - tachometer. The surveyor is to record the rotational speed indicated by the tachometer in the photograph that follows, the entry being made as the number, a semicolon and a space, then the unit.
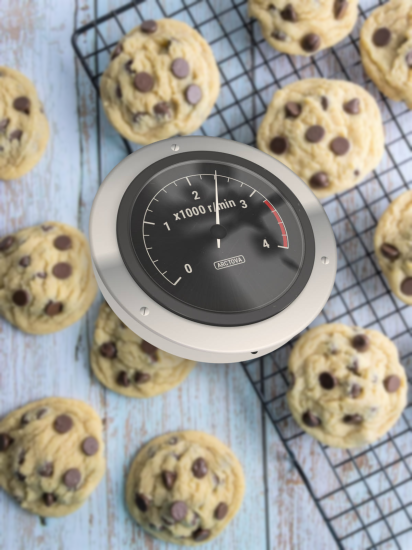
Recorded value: 2400; rpm
